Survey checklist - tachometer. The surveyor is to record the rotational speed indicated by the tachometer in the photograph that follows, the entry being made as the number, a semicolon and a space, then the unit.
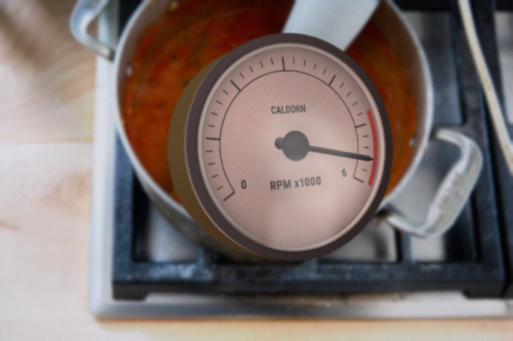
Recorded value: 5600; rpm
